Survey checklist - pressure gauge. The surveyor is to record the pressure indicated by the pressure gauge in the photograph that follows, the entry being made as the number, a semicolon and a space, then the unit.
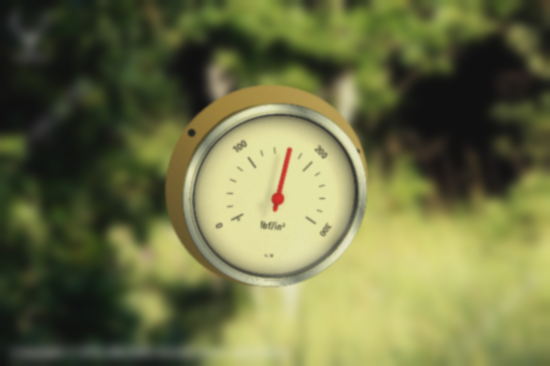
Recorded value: 160; psi
